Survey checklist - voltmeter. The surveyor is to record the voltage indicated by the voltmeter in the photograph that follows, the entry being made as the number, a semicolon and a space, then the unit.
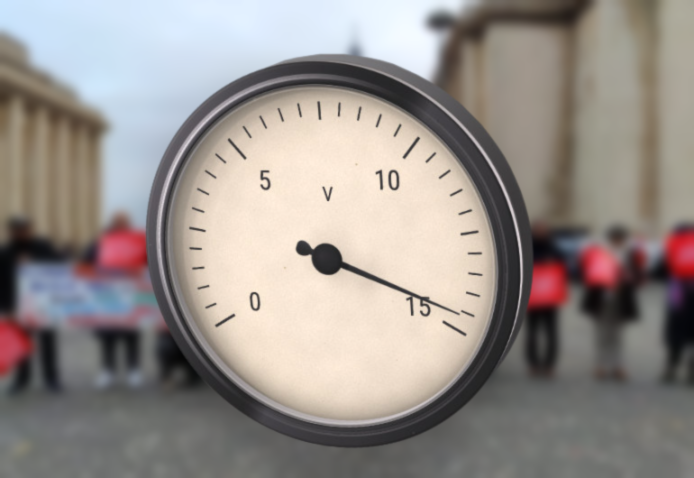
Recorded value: 14.5; V
